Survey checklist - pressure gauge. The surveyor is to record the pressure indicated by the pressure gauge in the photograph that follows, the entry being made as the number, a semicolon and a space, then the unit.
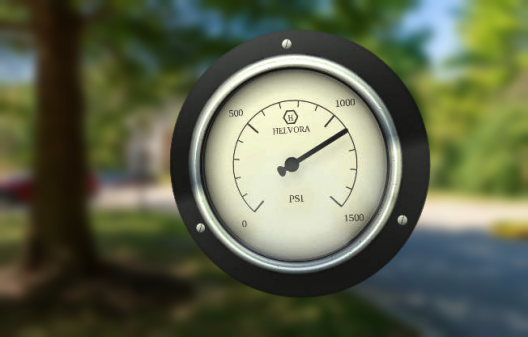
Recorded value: 1100; psi
